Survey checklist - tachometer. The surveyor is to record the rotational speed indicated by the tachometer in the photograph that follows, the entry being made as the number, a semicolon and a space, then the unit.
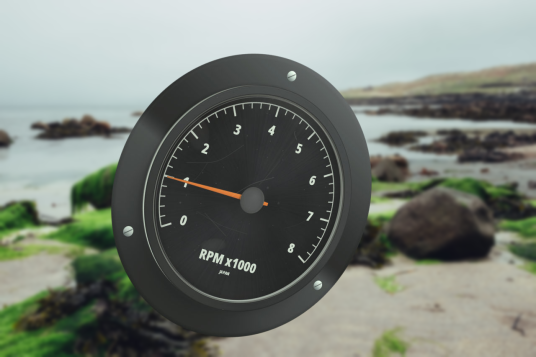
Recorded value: 1000; rpm
